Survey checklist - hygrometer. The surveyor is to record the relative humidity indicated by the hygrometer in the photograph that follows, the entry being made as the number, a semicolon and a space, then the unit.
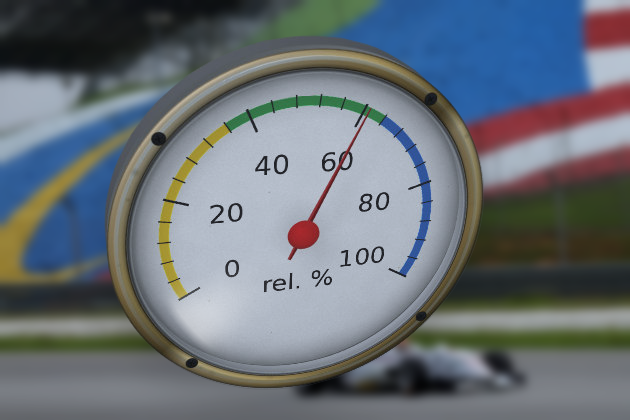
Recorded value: 60; %
